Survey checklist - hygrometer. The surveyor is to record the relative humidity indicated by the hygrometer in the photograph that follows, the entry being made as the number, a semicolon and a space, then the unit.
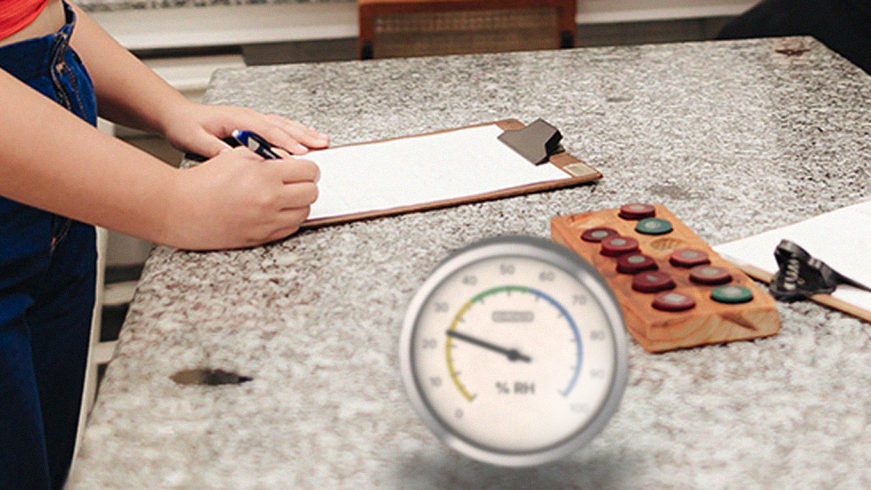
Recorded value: 25; %
